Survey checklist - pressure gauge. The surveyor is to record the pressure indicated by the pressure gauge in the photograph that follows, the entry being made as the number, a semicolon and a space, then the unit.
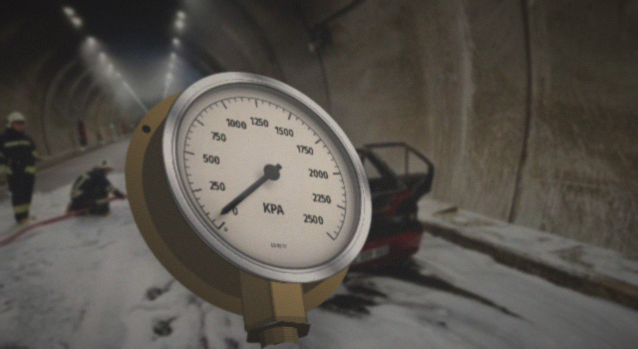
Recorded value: 50; kPa
